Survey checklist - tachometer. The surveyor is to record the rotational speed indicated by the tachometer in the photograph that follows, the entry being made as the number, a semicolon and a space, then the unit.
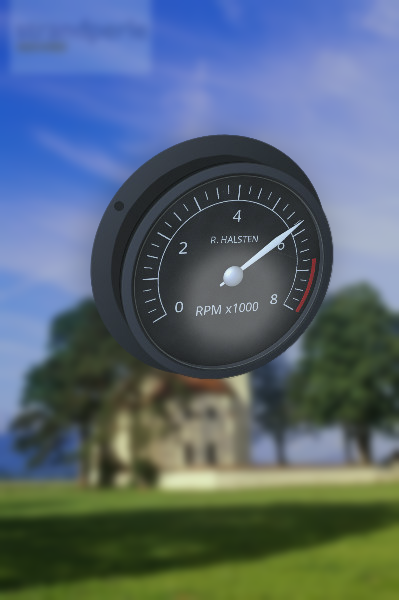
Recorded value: 5750; rpm
